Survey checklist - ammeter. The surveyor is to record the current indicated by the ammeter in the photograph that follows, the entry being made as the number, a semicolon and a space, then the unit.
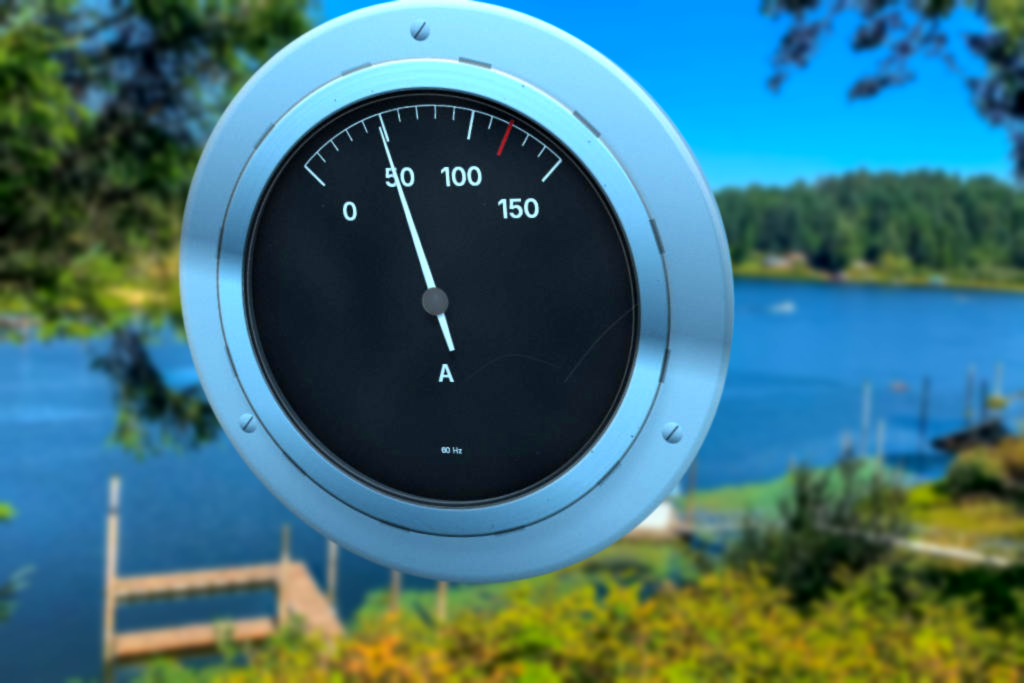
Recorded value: 50; A
